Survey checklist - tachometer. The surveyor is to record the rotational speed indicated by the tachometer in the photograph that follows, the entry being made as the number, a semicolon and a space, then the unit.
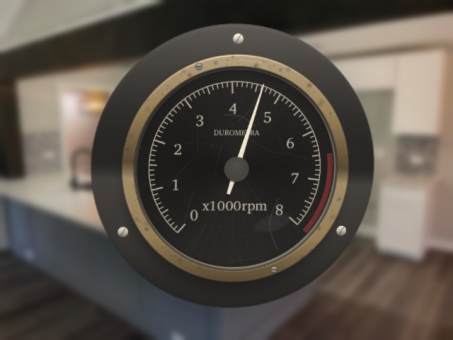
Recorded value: 4600; rpm
